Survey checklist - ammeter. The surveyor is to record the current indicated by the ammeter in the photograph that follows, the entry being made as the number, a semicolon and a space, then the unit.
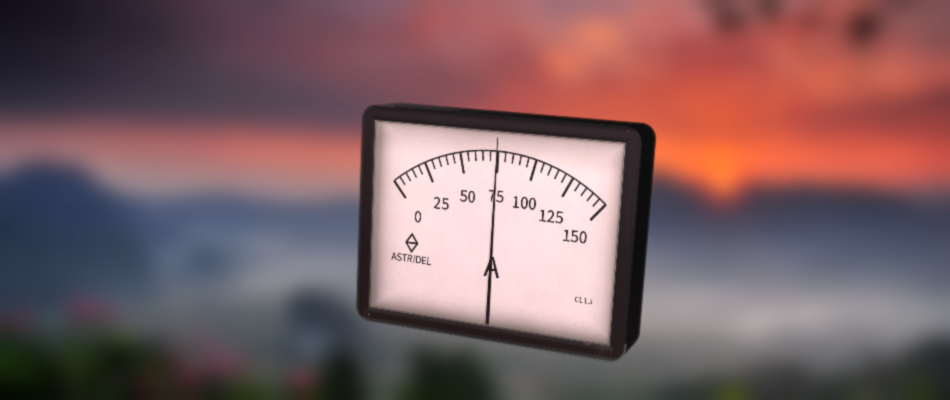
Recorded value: 75; A
